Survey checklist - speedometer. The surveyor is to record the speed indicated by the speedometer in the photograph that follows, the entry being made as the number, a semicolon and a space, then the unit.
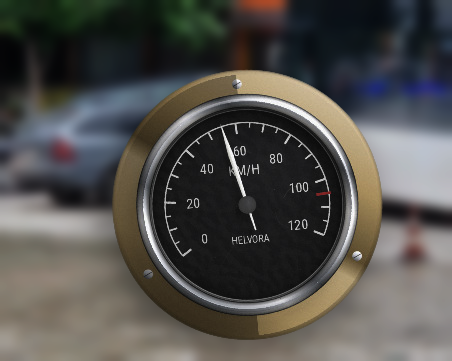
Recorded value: 55; km/h
